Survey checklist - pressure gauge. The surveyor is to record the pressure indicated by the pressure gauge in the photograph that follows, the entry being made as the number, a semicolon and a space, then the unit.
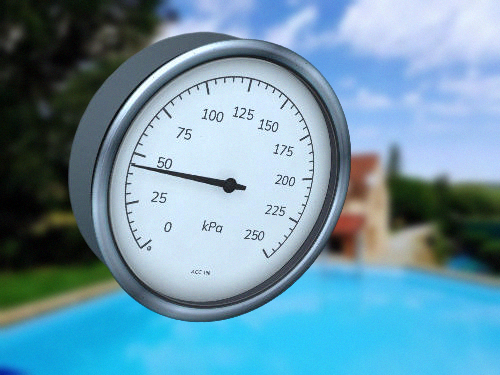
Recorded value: 45; kPa
